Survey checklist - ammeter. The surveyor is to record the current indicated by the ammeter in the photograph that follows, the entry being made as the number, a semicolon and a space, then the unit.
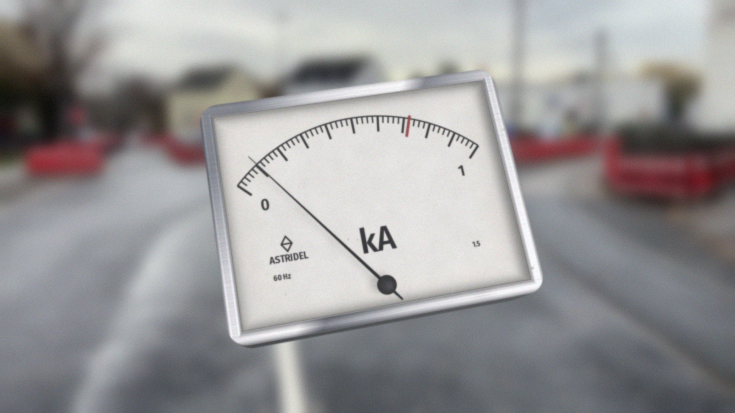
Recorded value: 0.1; kA
